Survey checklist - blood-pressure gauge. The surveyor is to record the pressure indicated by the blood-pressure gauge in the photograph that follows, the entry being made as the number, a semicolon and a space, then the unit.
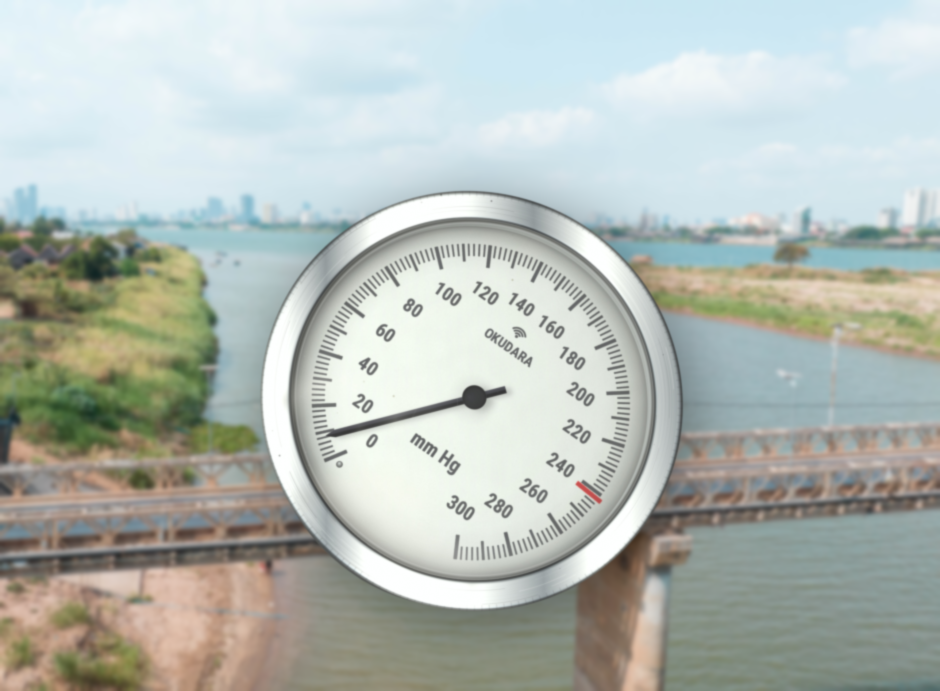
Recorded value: 8; mmHg
